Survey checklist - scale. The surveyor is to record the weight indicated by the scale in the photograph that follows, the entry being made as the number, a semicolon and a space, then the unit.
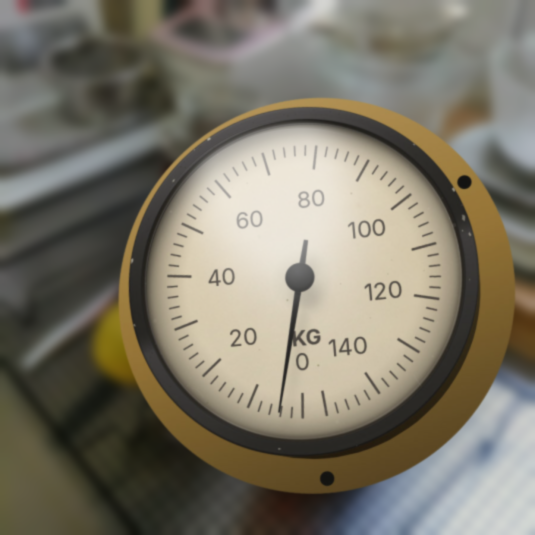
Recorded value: 4; kg
